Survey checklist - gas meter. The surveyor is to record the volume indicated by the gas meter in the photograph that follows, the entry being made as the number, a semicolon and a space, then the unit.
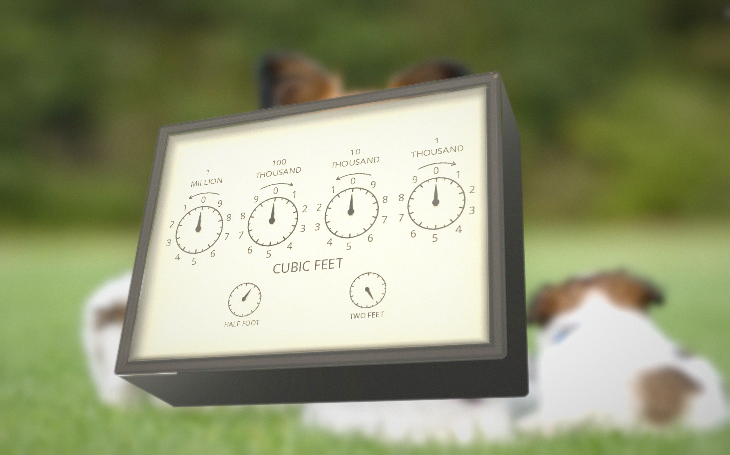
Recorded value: 0; ft³
